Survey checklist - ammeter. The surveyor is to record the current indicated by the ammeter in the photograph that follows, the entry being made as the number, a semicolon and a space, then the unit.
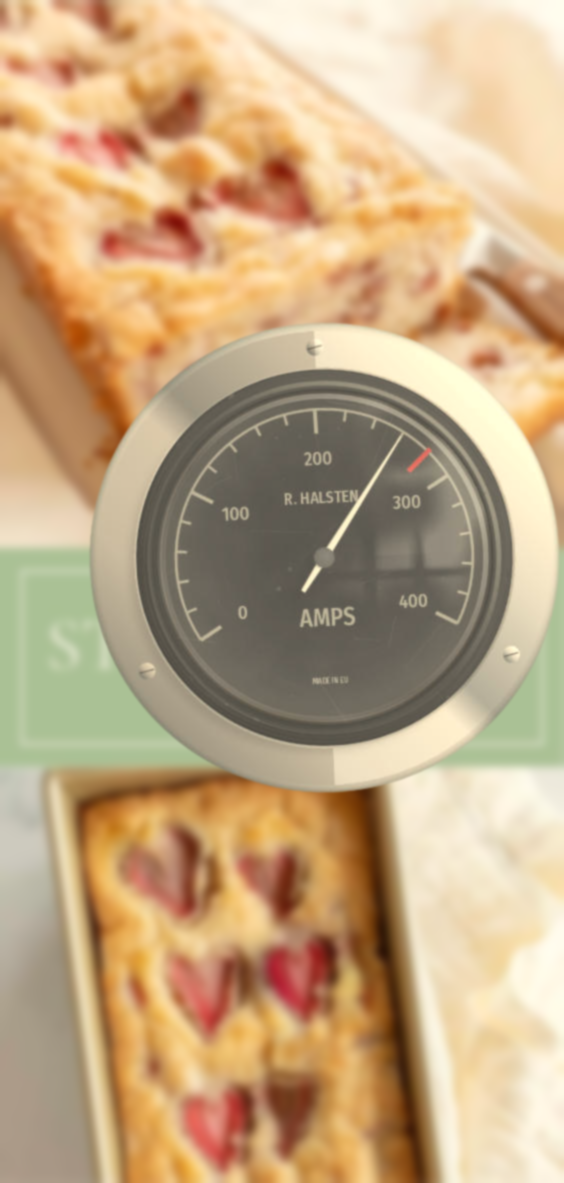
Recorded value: 260; A
